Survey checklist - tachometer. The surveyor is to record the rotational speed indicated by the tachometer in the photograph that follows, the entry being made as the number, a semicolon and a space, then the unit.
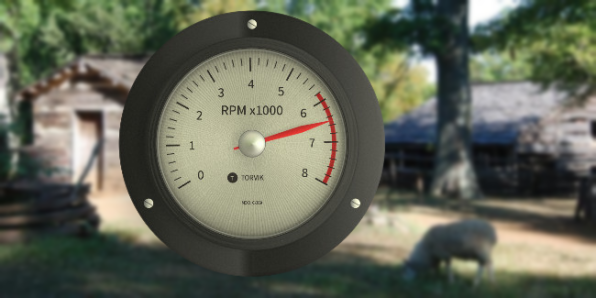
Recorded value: 6500; rpm
